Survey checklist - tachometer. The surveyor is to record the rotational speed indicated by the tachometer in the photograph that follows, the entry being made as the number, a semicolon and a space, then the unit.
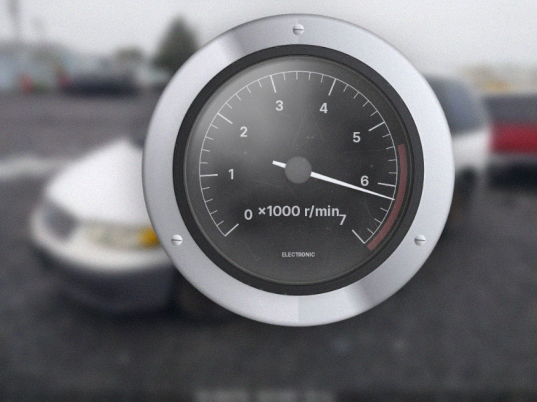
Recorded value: 6200; rpm
